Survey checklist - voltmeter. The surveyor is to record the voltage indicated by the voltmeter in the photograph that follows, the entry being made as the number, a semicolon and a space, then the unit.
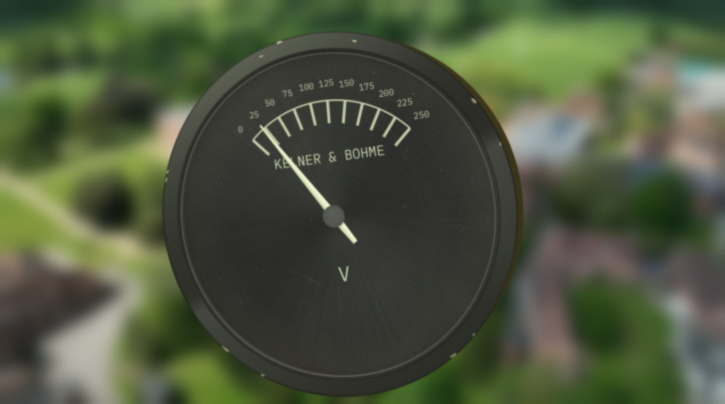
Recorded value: 25; V
